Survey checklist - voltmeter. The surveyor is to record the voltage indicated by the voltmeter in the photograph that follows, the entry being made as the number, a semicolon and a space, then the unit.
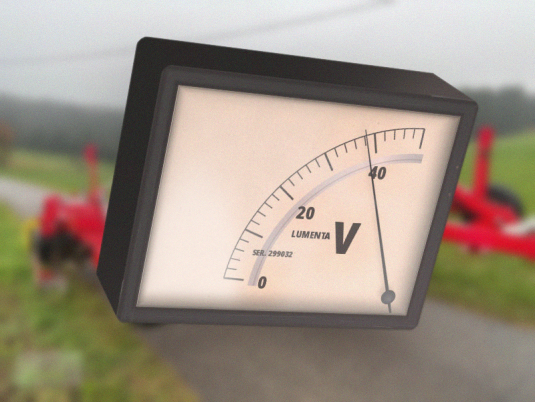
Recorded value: 38; V
